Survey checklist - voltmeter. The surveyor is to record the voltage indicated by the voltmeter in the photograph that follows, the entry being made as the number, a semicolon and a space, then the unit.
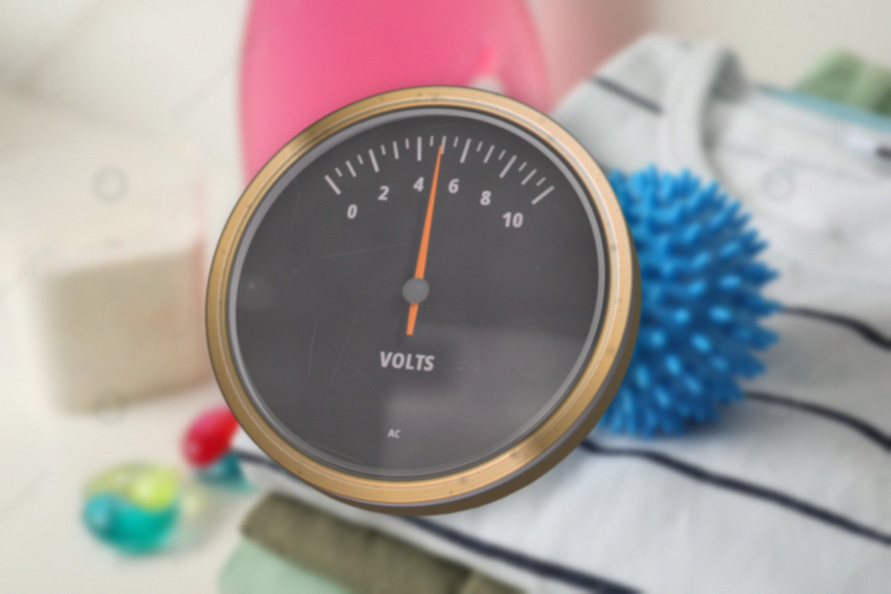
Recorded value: 5; V
